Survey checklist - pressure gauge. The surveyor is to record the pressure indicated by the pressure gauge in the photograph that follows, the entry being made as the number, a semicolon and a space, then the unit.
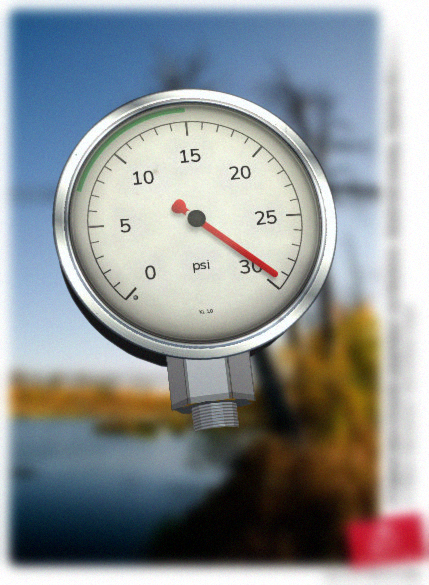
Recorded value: 29.5; psi
